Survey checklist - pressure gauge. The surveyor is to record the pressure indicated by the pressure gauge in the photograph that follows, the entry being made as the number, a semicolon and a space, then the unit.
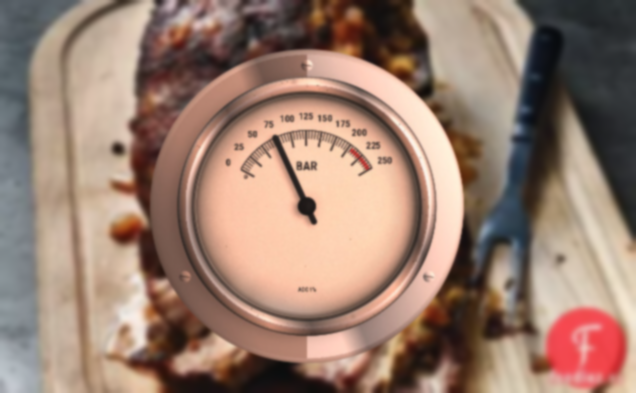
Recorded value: 75; bar
